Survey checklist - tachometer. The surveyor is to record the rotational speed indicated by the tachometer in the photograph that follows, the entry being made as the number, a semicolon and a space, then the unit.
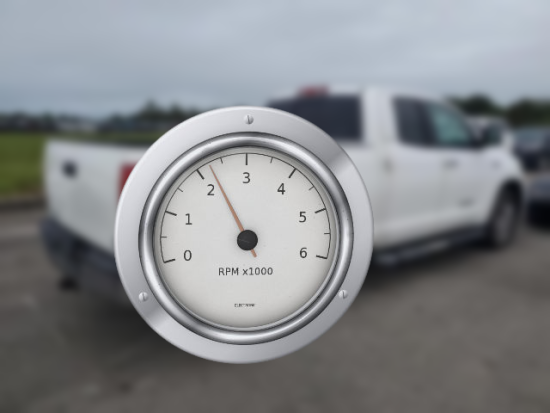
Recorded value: 2250; rpm
